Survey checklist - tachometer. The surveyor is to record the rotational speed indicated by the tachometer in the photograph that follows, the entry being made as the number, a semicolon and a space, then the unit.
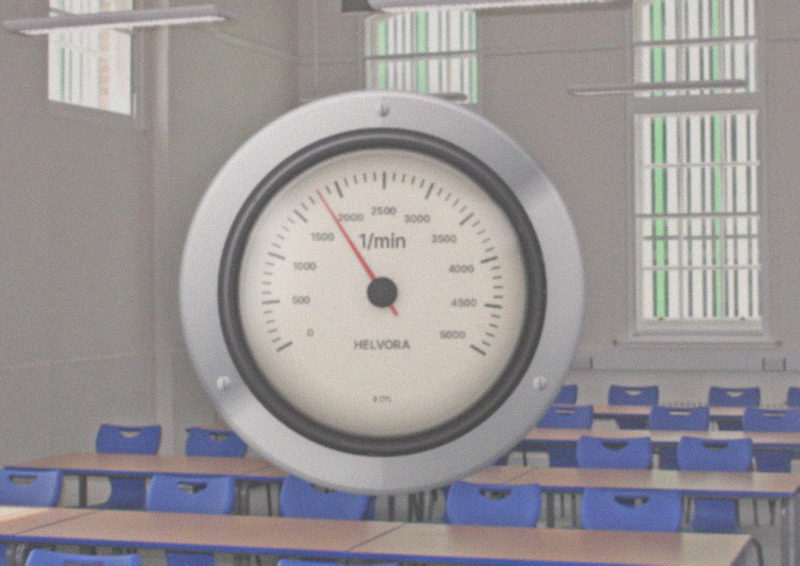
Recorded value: 1800; rpm
